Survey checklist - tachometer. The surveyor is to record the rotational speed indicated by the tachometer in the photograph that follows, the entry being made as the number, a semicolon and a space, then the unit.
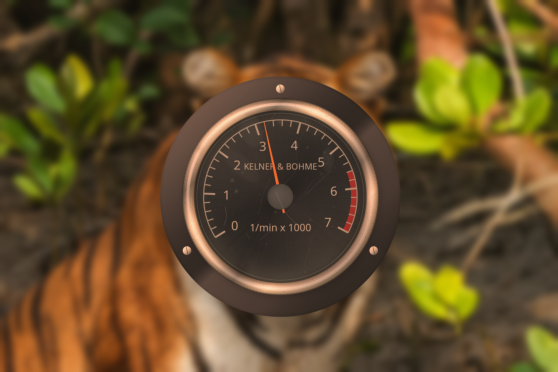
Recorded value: 3200; rpm
